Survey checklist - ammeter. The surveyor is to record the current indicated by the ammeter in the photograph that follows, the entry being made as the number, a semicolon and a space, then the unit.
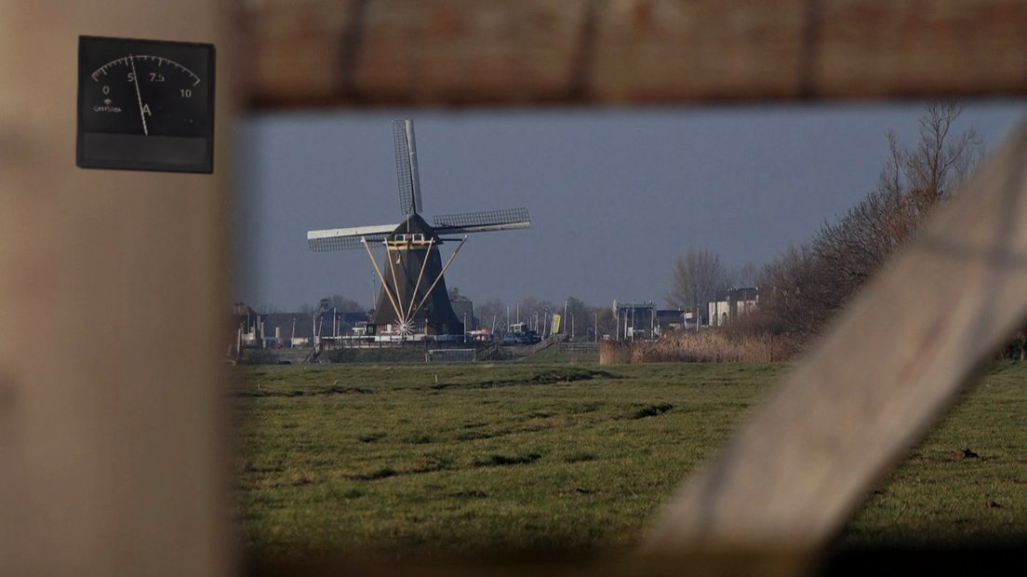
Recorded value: 5.5; A
